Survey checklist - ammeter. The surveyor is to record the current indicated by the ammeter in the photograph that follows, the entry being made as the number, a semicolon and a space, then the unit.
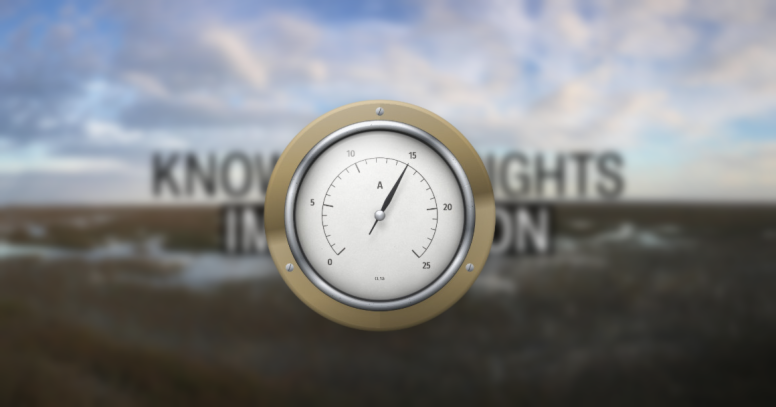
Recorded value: 15; A
